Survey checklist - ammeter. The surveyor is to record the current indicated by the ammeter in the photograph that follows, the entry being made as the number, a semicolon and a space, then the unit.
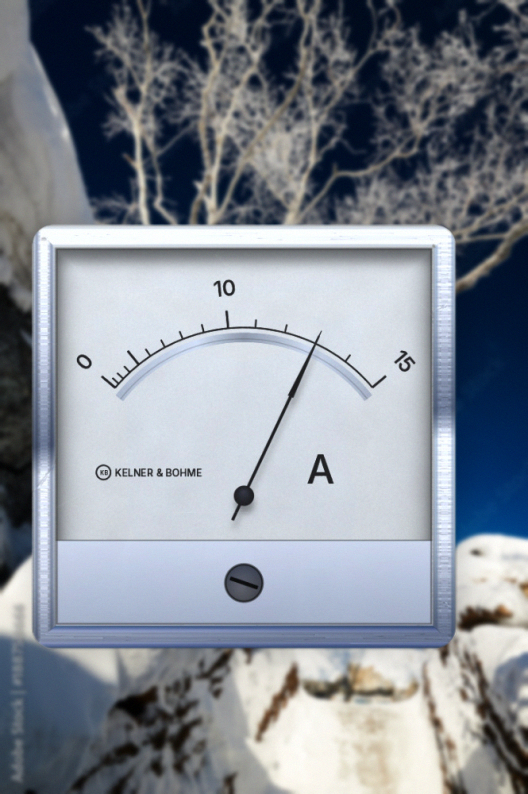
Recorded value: 13; A
